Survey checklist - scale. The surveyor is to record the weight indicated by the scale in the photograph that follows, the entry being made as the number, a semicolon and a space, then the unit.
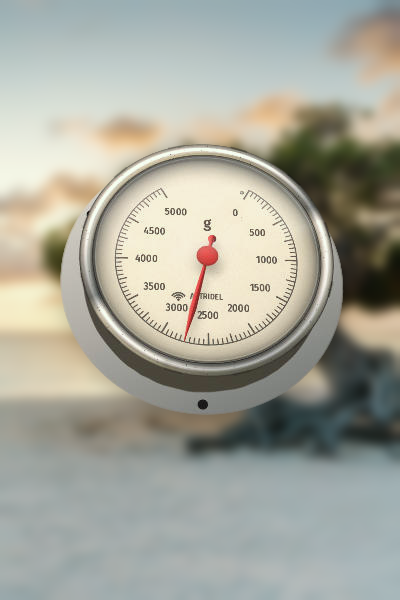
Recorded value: 2750; g
